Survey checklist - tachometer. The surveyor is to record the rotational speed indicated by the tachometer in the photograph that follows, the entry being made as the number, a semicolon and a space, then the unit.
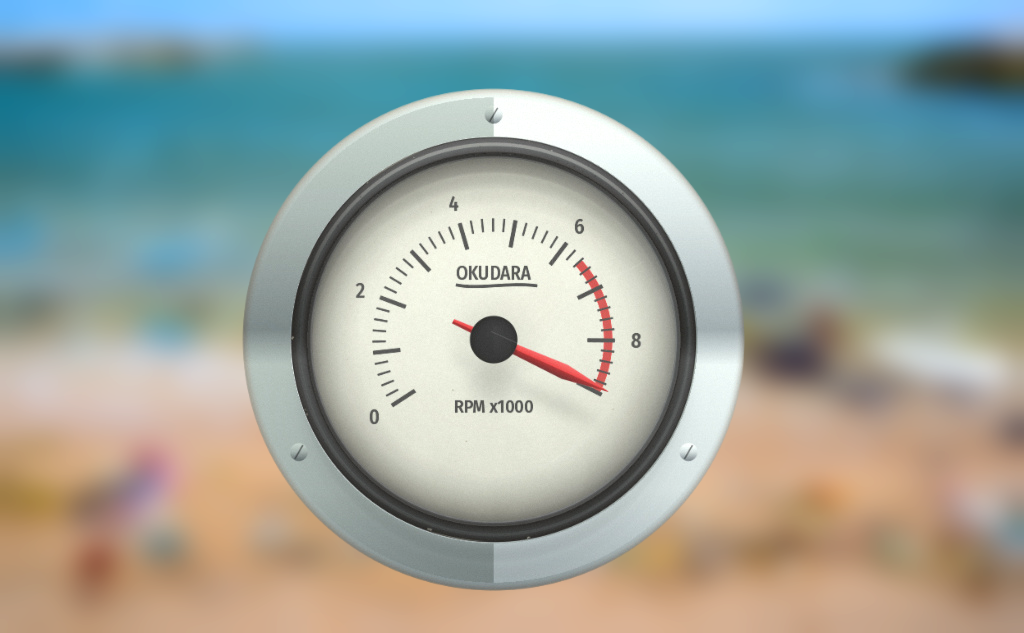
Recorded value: 8900; rpm
